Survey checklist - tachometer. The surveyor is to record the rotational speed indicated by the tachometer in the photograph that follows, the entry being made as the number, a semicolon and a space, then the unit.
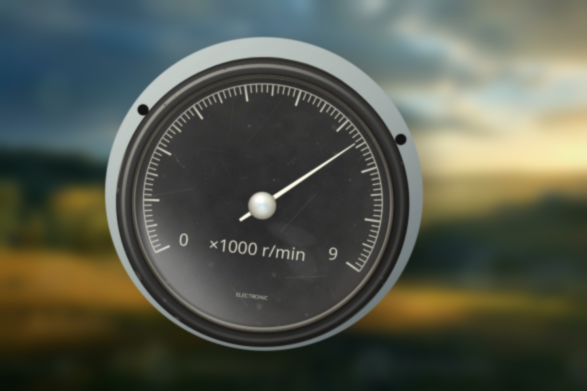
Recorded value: 6400; rpm
